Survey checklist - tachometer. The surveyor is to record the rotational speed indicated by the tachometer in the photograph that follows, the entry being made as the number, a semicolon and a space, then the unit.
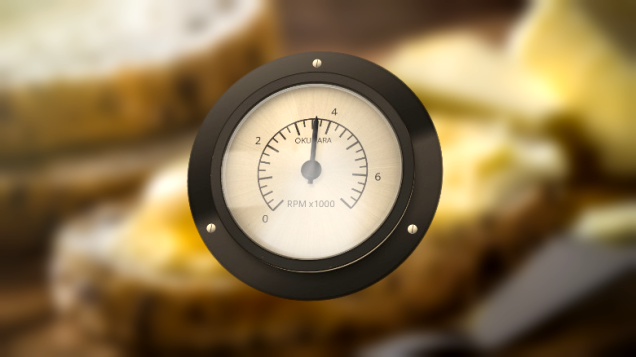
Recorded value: 3625; rpm
